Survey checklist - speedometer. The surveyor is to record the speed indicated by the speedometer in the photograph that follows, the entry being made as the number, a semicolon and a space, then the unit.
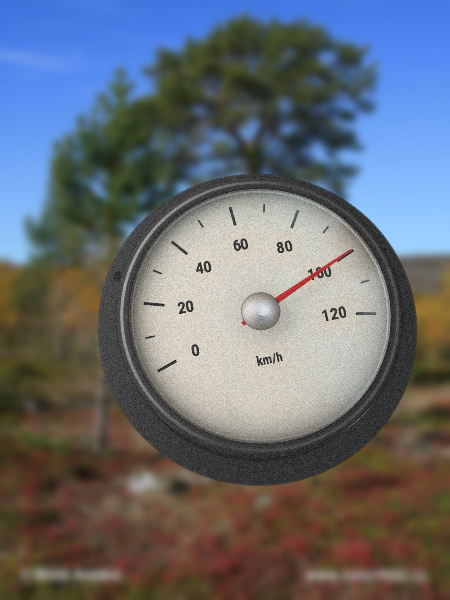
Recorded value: 100; km/h
